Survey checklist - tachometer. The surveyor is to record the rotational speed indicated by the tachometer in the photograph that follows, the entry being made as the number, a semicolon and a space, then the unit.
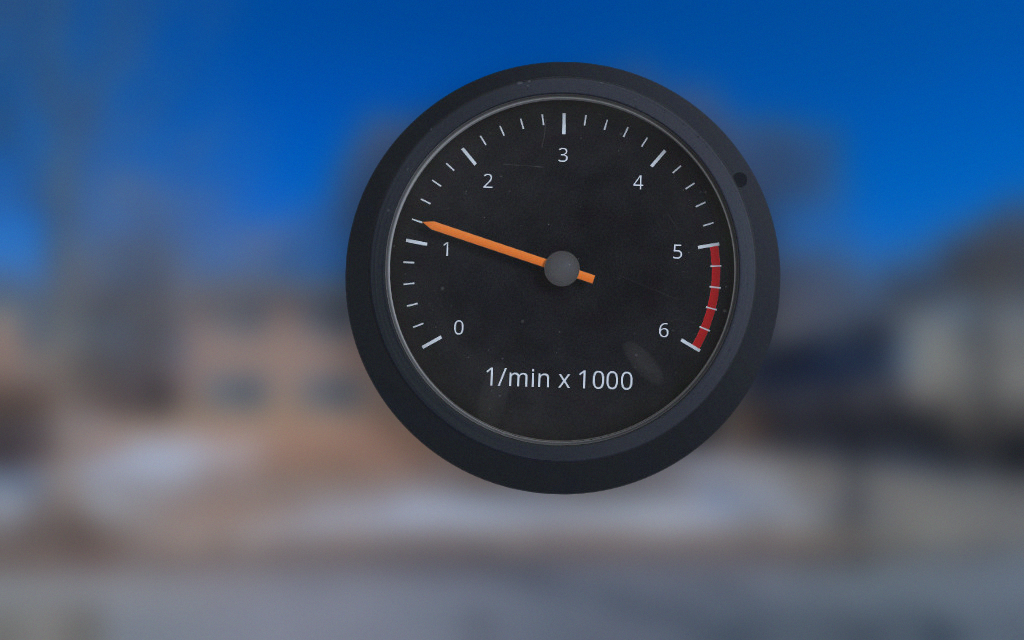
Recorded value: 1200; rpm
